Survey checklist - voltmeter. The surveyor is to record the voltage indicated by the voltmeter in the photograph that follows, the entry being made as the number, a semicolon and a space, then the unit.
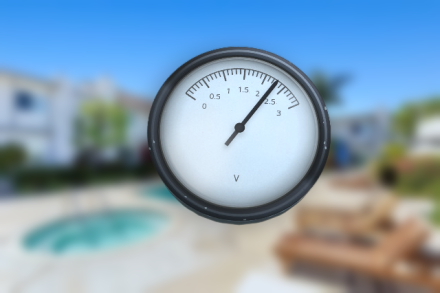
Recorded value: 2.3; V
